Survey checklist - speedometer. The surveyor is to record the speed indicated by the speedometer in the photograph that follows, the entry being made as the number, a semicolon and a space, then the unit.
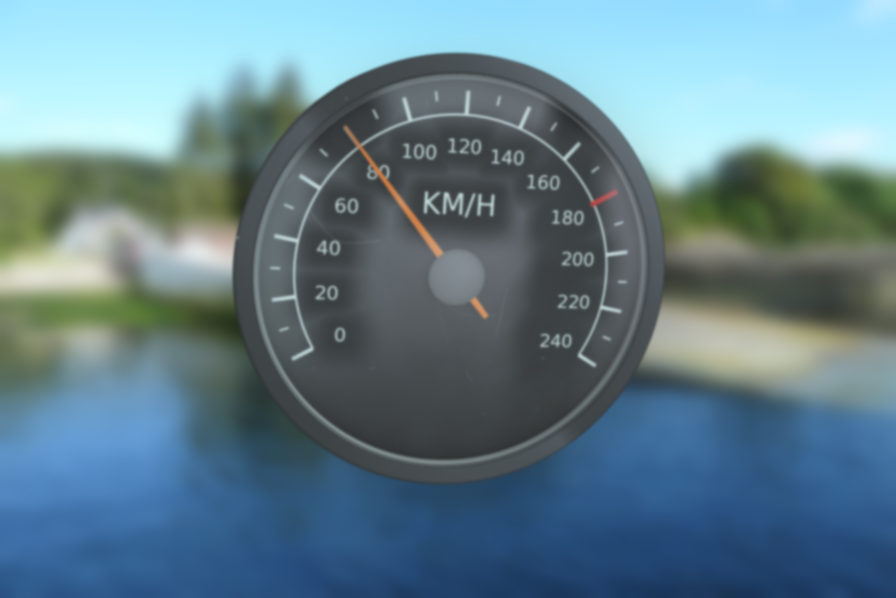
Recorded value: 80; km/h
